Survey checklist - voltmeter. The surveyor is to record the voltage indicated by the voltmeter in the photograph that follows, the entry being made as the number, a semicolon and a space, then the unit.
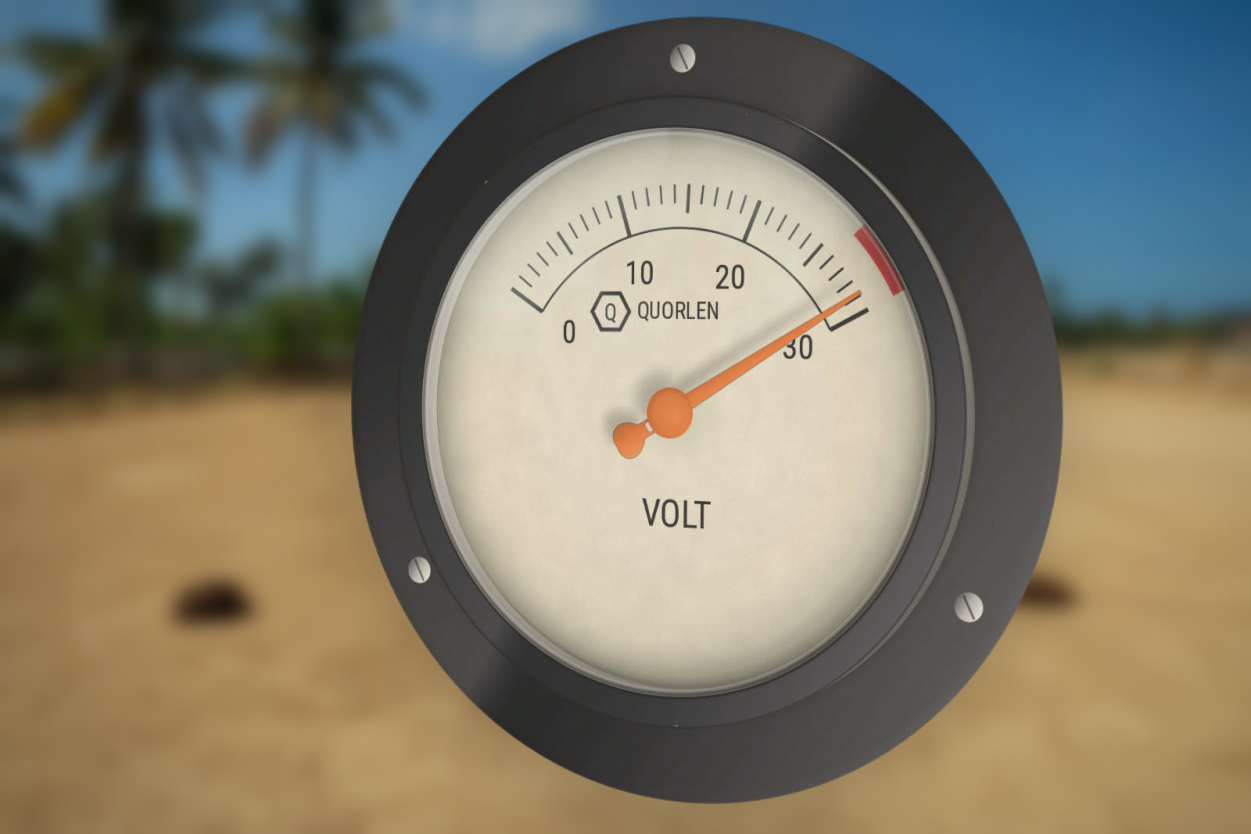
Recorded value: 29; V
